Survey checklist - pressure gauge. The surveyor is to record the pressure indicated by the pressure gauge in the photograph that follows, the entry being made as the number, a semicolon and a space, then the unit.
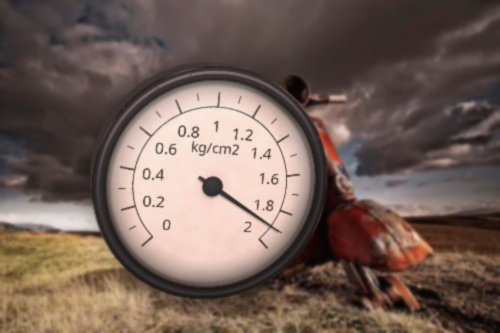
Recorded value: 1.9; kg/cm²
